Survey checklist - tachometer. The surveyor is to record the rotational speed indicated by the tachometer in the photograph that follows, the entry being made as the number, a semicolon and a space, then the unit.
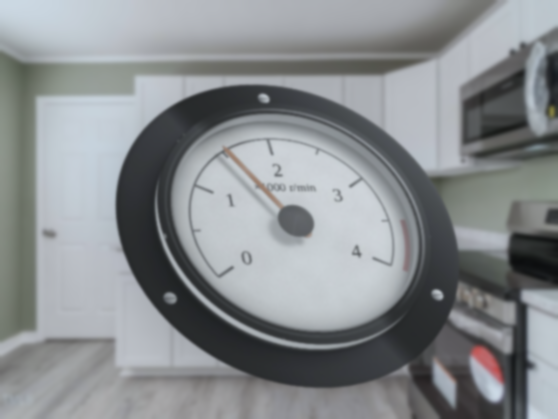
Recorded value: 1500; rpm
